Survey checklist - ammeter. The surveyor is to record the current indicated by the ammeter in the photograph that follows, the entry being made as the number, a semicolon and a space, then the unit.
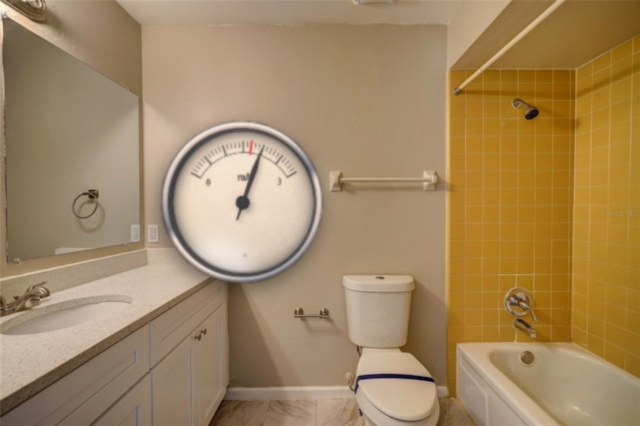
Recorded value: 2; mA
